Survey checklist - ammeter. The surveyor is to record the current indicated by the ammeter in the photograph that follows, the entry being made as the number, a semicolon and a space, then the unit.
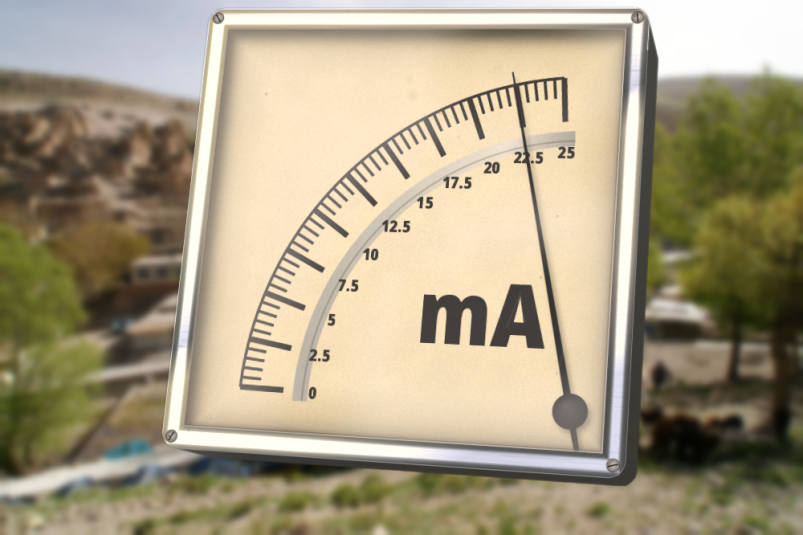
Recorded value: 22.5; mA
